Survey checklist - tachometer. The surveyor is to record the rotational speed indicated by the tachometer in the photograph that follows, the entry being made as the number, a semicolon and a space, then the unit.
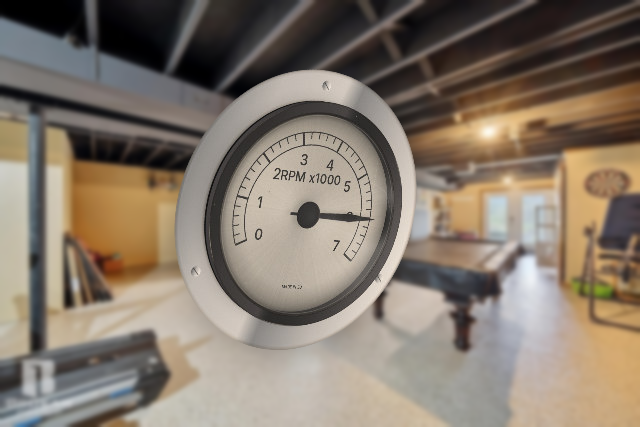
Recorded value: 6000; rpm
